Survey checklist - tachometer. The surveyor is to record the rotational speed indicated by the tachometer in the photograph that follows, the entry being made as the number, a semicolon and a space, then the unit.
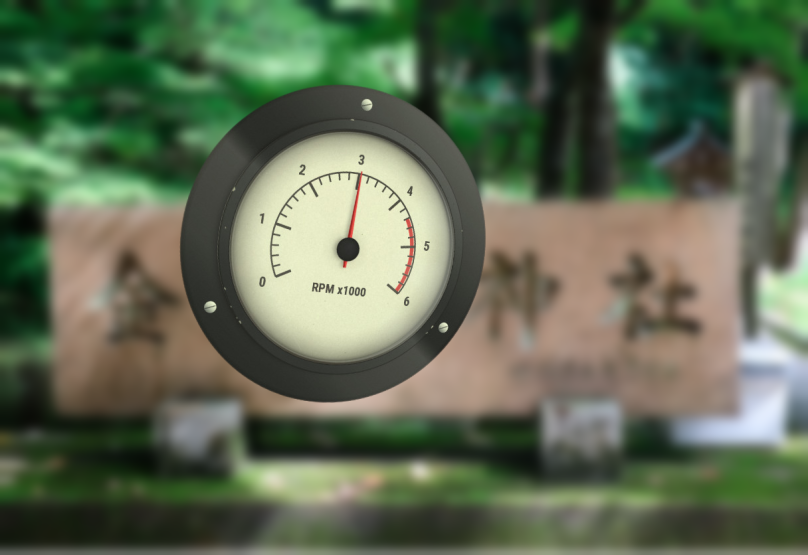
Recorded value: 3000; rpm
